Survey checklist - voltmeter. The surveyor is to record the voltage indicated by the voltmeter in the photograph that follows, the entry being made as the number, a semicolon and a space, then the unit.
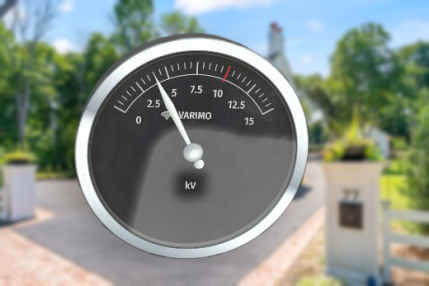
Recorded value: 4; kV
